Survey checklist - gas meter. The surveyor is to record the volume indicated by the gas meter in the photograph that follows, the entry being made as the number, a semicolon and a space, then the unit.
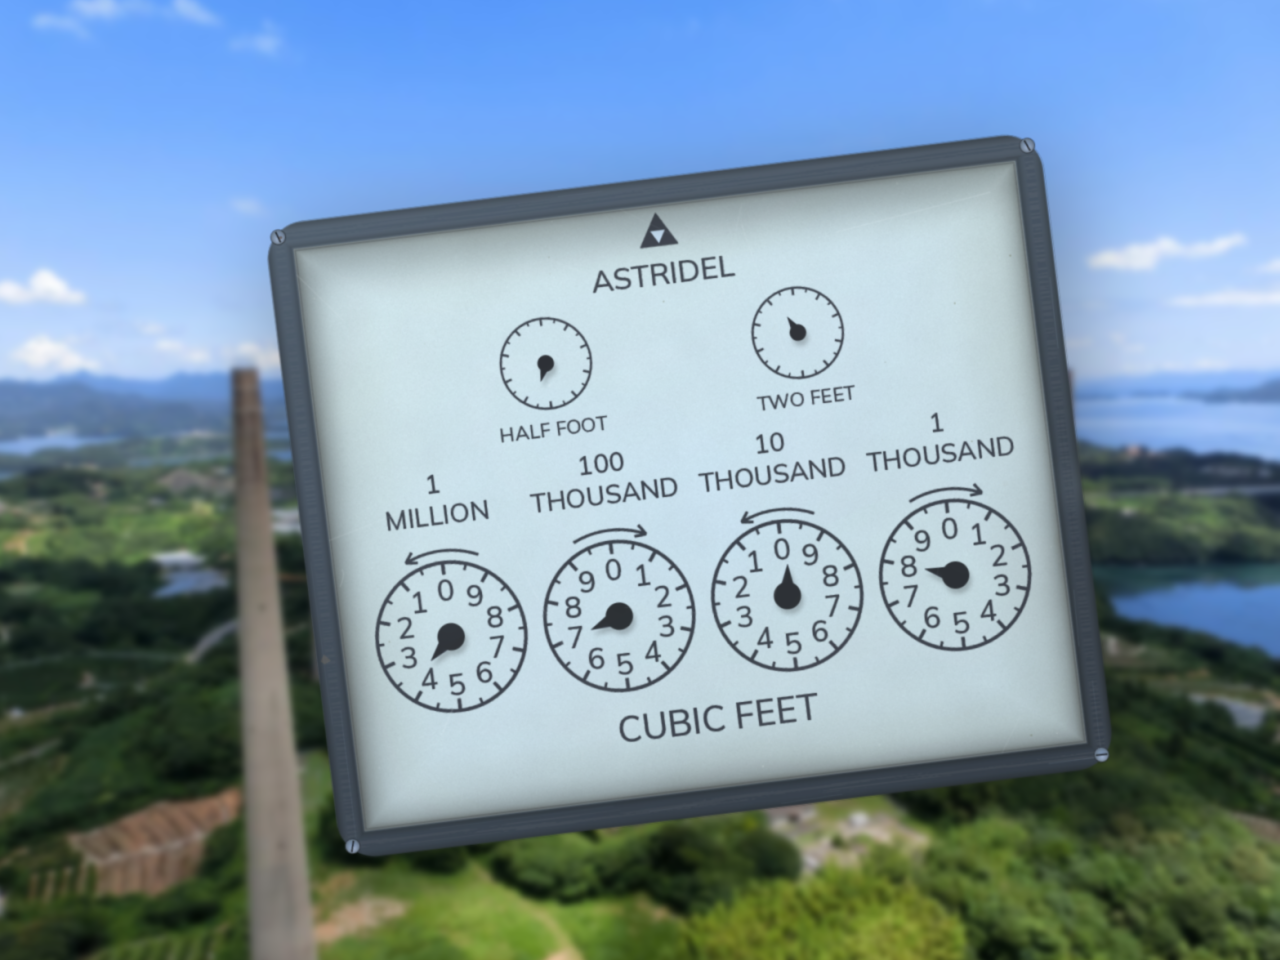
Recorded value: 369800; ft³
